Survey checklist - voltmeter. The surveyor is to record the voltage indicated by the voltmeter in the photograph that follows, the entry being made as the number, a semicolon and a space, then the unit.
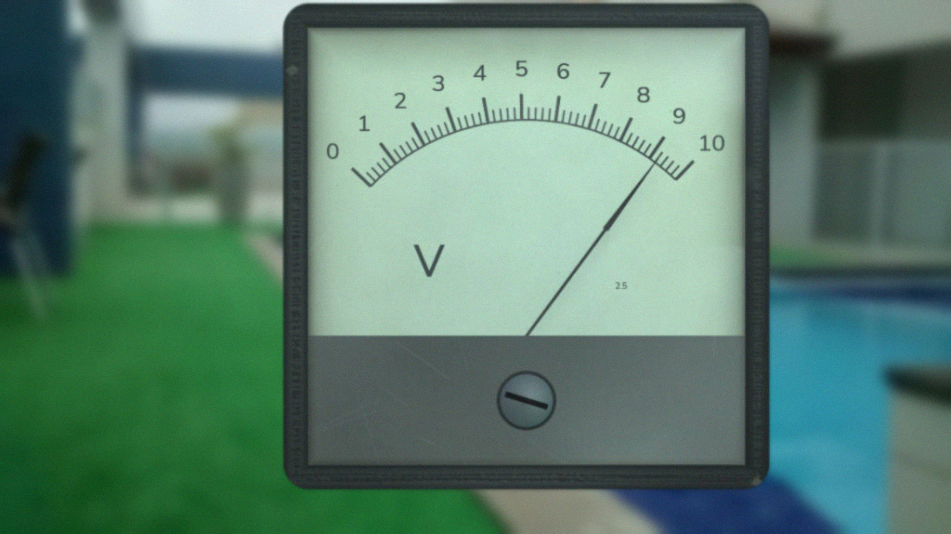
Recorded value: 9.2; V
